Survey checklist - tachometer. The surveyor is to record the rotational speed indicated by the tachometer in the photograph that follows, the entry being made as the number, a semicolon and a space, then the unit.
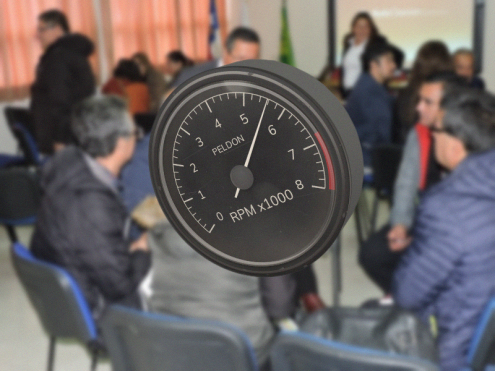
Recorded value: 5600; rpm
